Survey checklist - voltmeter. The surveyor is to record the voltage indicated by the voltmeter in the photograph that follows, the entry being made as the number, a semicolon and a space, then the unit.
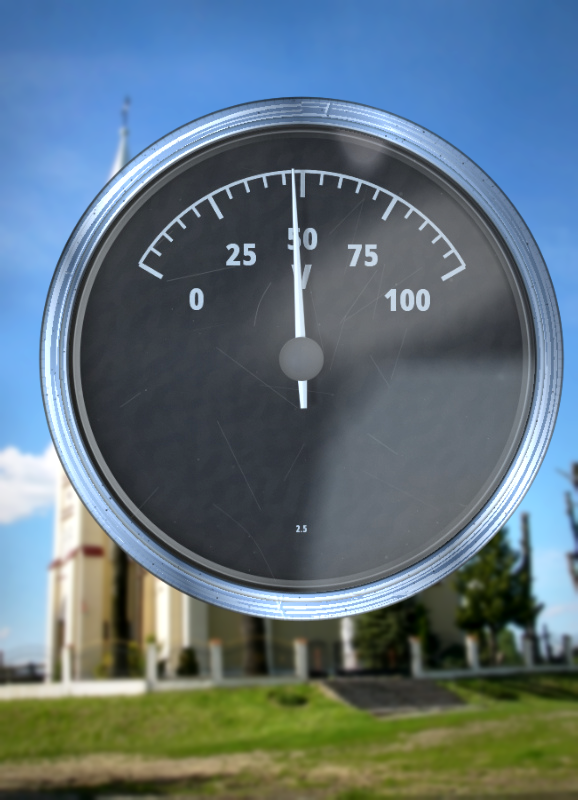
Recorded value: 47.5; V
